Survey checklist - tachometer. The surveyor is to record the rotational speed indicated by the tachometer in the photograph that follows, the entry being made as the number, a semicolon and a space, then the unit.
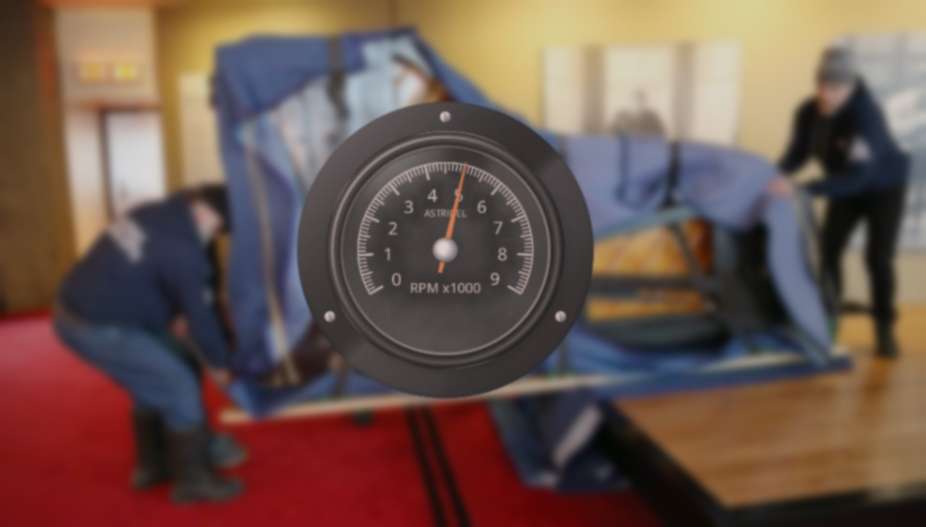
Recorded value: 5000; rpm
